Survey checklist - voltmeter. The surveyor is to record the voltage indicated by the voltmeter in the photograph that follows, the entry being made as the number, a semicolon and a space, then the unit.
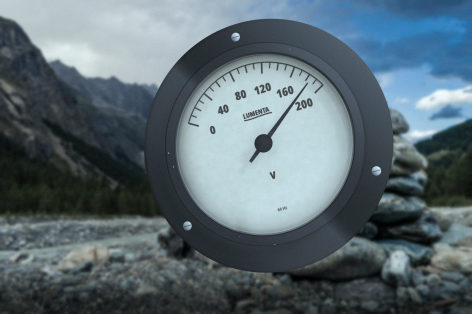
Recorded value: 185; V
